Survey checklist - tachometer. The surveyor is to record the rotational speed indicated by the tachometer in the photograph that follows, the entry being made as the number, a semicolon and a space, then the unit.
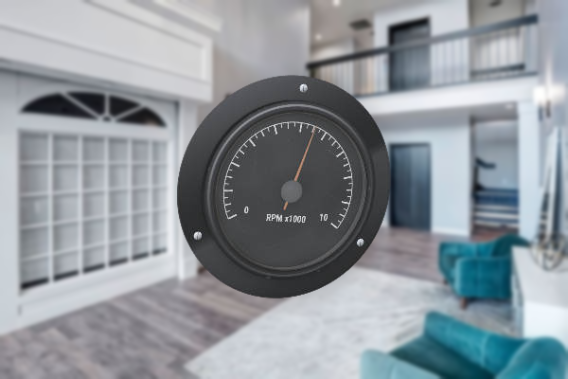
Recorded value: 5500; rpm
